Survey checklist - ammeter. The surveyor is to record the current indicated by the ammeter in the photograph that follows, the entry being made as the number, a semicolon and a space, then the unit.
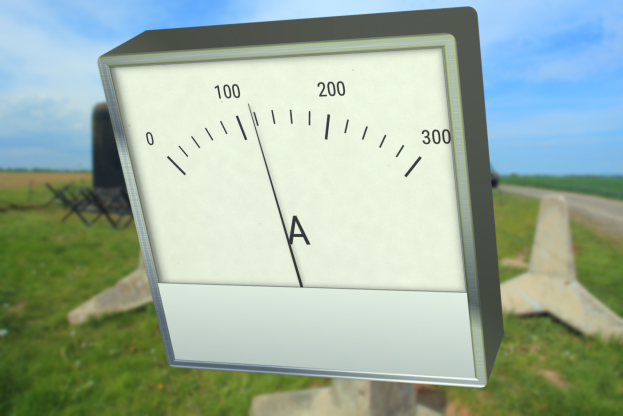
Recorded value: 120; A
